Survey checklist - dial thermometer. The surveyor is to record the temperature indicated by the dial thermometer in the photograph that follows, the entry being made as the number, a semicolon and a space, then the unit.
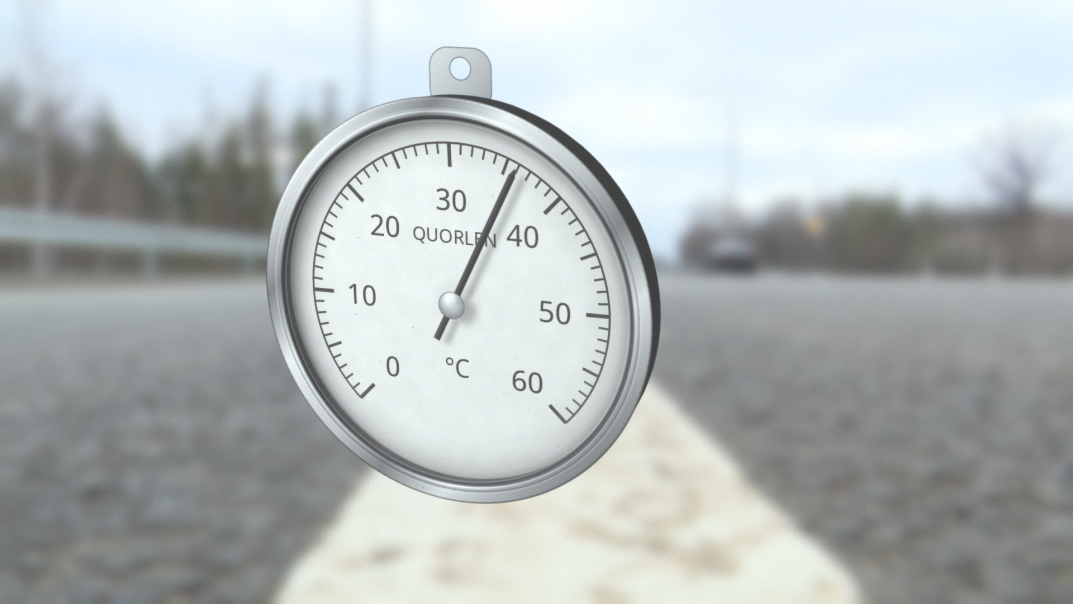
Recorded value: 36; °C
